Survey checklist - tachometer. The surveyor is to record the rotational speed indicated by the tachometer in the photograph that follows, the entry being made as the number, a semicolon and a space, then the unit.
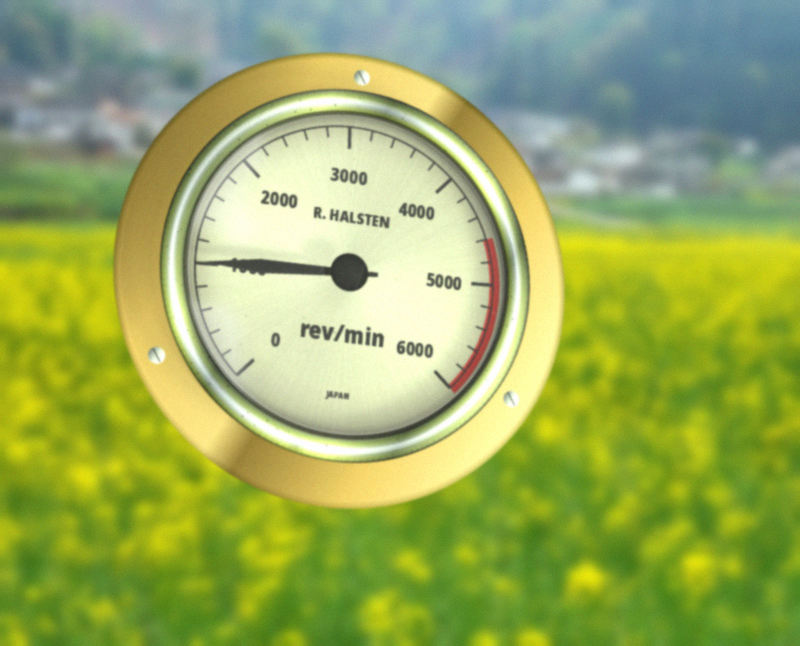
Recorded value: 1000; rpm
